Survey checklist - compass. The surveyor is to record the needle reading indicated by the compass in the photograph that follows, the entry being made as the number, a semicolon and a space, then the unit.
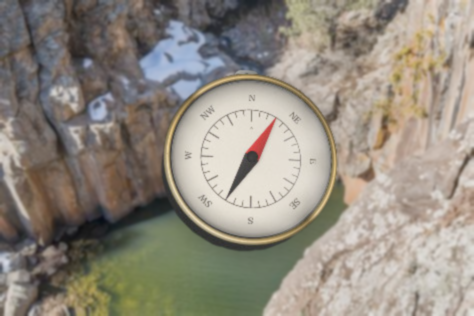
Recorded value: 30; °
